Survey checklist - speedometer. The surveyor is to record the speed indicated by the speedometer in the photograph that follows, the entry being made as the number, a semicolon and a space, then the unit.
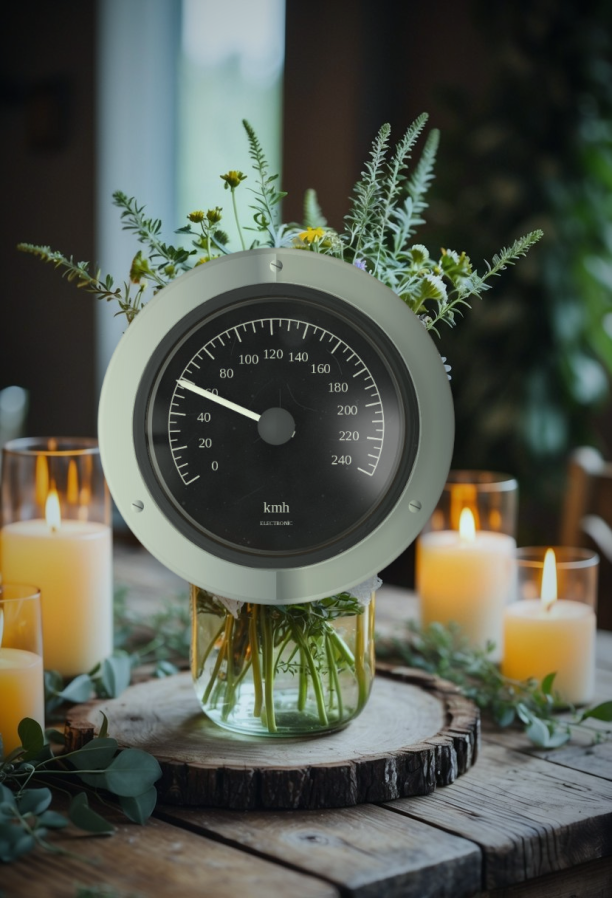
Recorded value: 57.5; km/h
